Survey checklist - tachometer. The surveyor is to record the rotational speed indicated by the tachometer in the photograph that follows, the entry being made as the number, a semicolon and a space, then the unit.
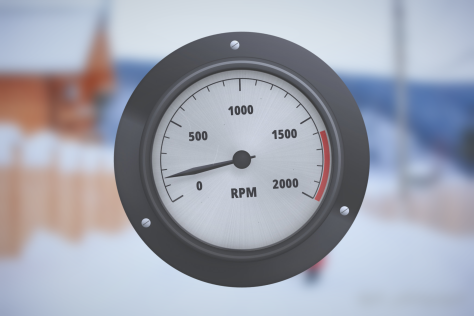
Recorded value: 150; rpm
